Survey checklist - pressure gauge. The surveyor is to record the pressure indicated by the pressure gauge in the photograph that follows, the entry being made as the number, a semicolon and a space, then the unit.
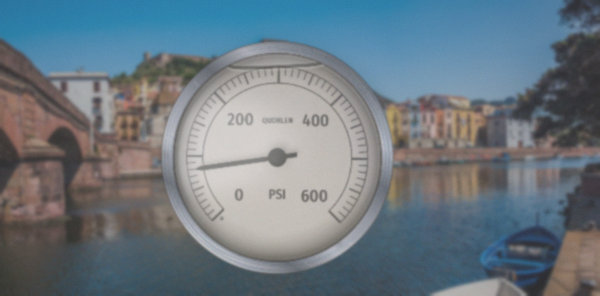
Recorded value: 80; psi
